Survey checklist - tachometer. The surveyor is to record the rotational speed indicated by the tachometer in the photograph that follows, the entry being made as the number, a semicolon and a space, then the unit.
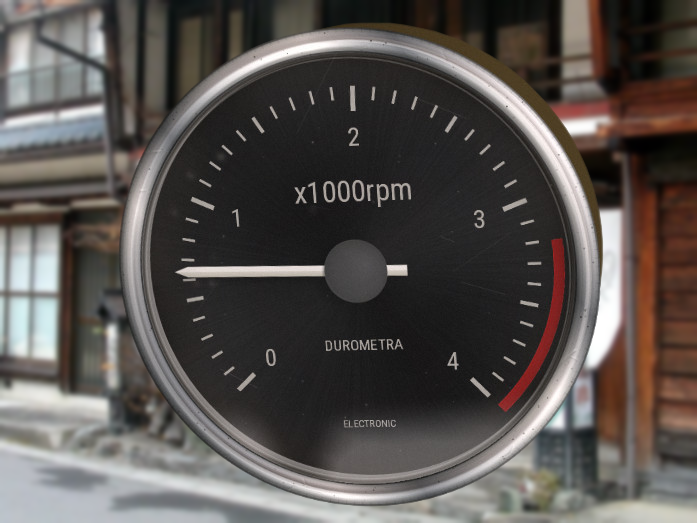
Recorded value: 650; rpm
